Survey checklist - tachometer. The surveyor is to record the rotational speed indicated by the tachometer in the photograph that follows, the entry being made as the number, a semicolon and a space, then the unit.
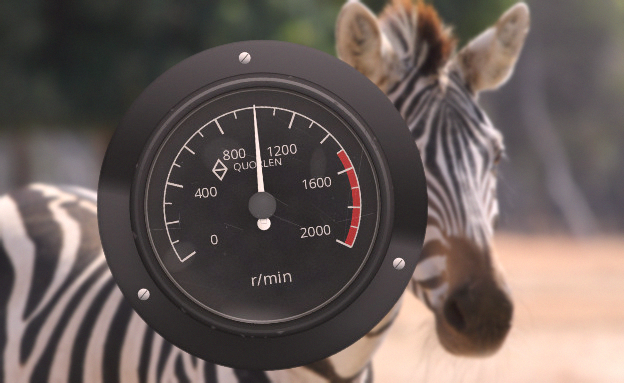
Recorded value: 1000; rpm
